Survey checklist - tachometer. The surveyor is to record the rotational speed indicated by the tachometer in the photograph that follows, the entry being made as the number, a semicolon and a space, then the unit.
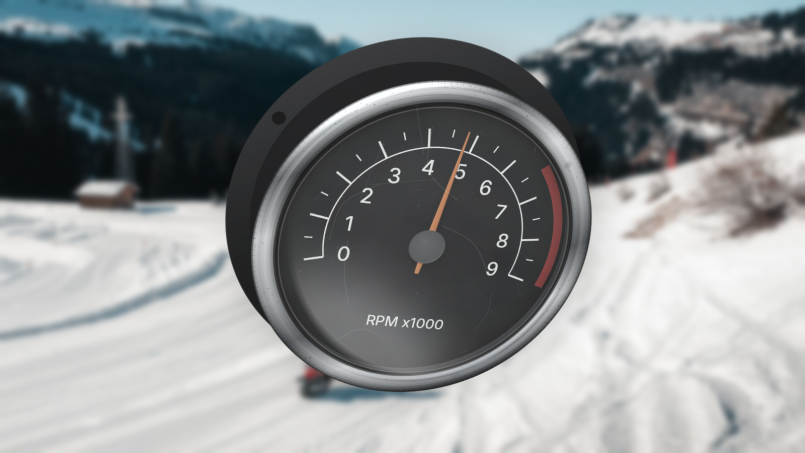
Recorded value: 4750; rpm
